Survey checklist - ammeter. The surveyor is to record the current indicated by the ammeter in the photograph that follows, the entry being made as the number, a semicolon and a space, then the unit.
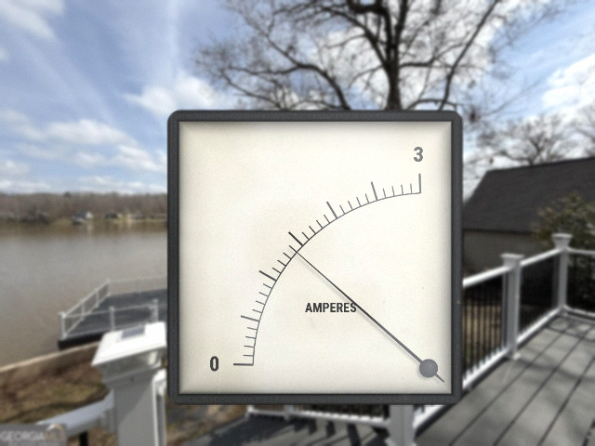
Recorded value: 1.4; A
